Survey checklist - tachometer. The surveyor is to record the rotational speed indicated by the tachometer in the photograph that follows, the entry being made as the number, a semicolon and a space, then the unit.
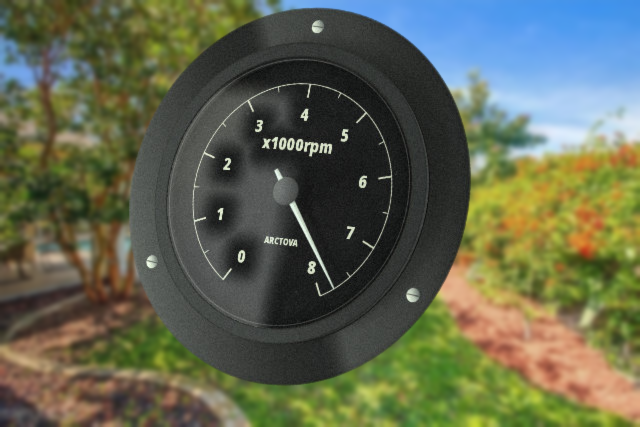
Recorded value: 7750; rpm
